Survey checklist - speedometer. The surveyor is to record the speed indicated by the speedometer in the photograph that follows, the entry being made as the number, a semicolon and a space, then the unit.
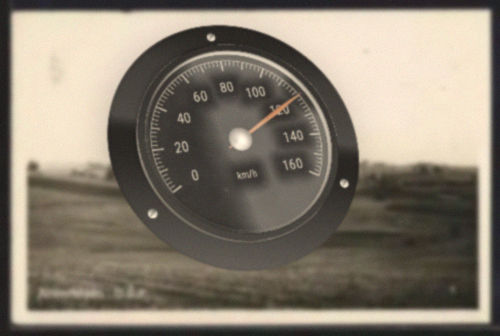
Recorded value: 120; km/h
